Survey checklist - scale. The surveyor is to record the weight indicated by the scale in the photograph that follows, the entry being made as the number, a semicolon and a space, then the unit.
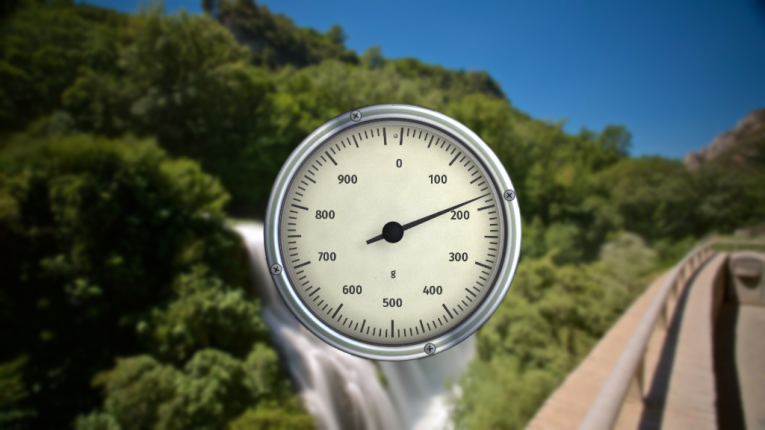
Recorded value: 180; g
